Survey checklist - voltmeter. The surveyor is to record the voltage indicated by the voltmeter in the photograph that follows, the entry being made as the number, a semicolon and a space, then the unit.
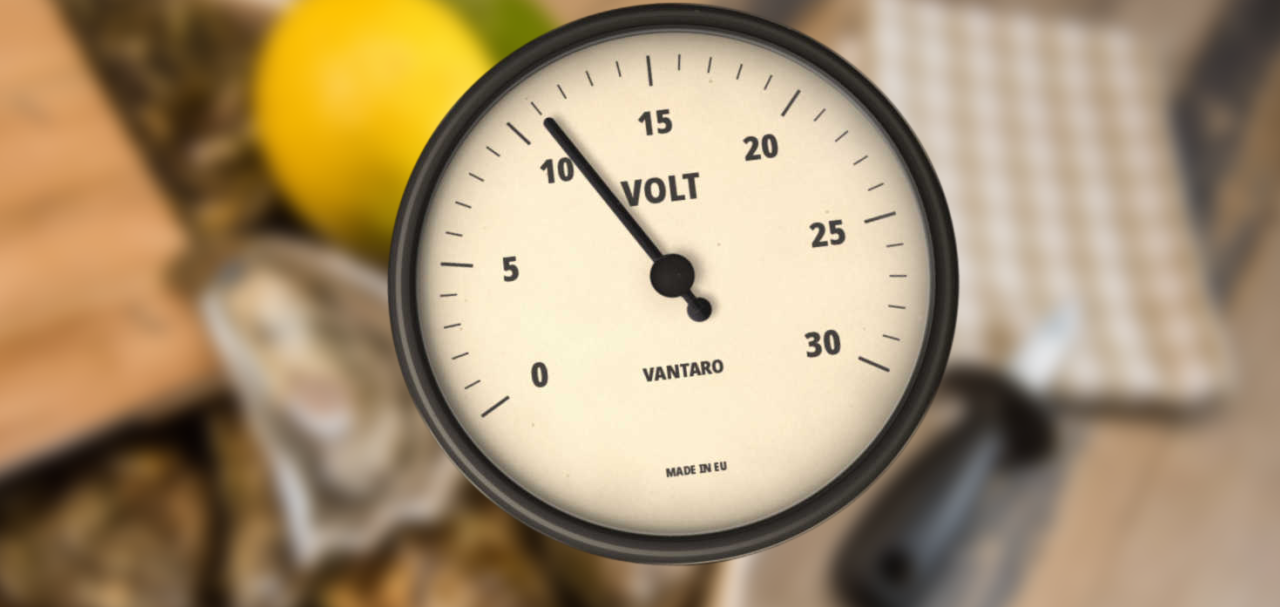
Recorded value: 11; V
